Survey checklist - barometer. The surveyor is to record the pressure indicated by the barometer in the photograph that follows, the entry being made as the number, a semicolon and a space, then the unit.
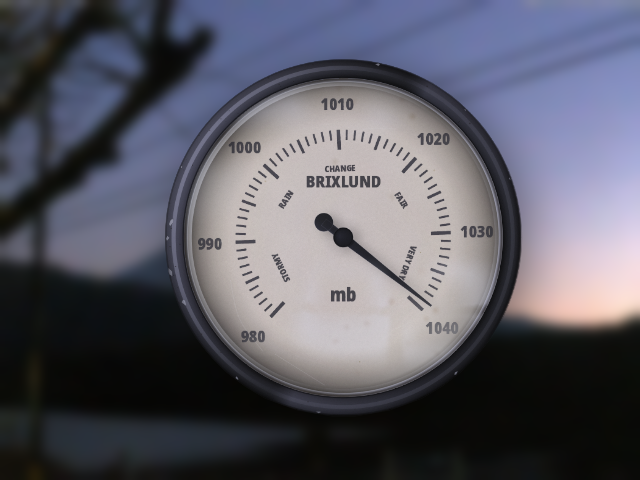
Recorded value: 1039; mbar
